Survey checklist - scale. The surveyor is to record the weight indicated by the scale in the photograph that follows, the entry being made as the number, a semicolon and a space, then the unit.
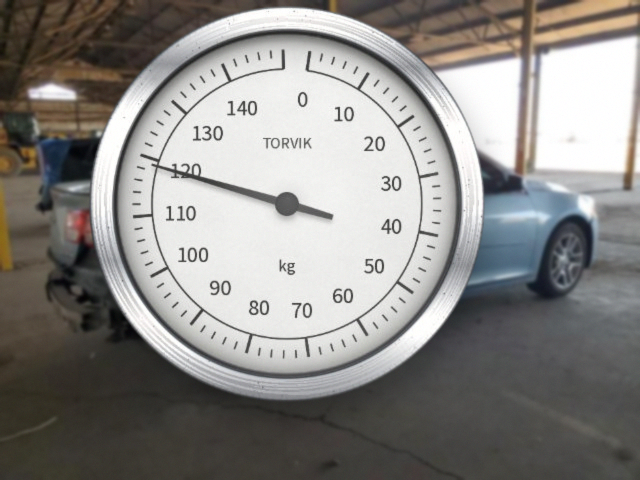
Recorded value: 119; kg
